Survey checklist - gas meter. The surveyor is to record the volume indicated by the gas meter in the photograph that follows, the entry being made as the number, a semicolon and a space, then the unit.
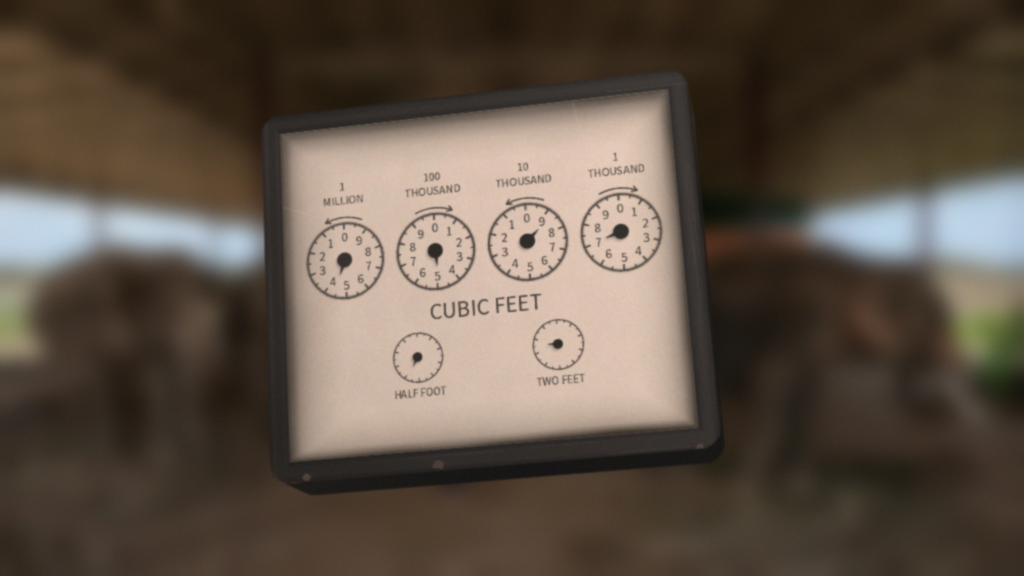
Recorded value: 448700; ft³
